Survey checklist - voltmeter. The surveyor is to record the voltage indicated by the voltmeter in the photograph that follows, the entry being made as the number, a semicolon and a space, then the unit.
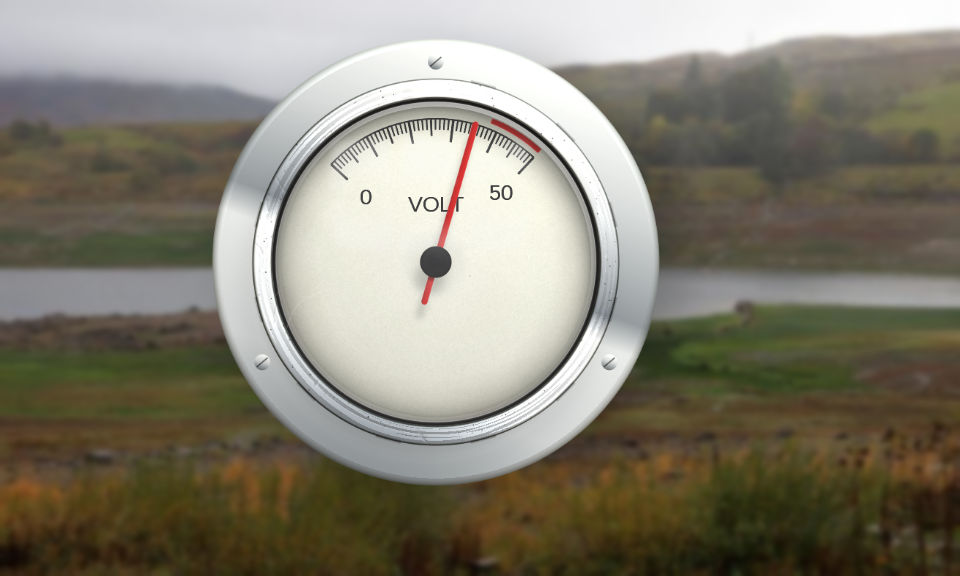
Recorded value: 35; V
